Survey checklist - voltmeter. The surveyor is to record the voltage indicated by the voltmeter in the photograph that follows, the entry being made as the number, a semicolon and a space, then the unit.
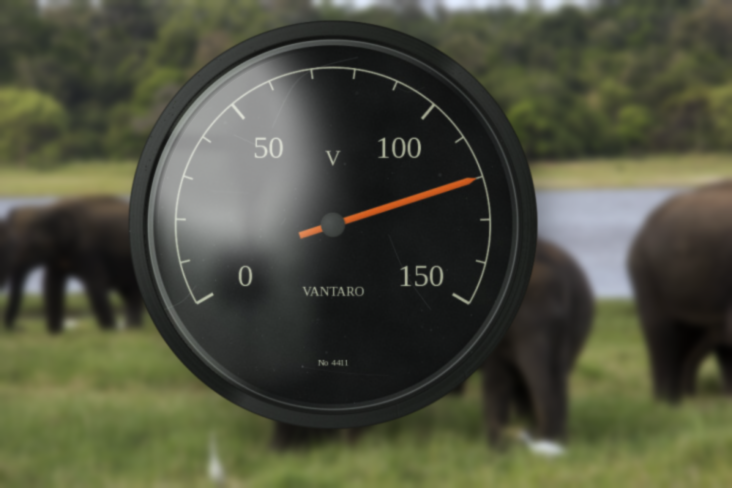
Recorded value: 120; V
